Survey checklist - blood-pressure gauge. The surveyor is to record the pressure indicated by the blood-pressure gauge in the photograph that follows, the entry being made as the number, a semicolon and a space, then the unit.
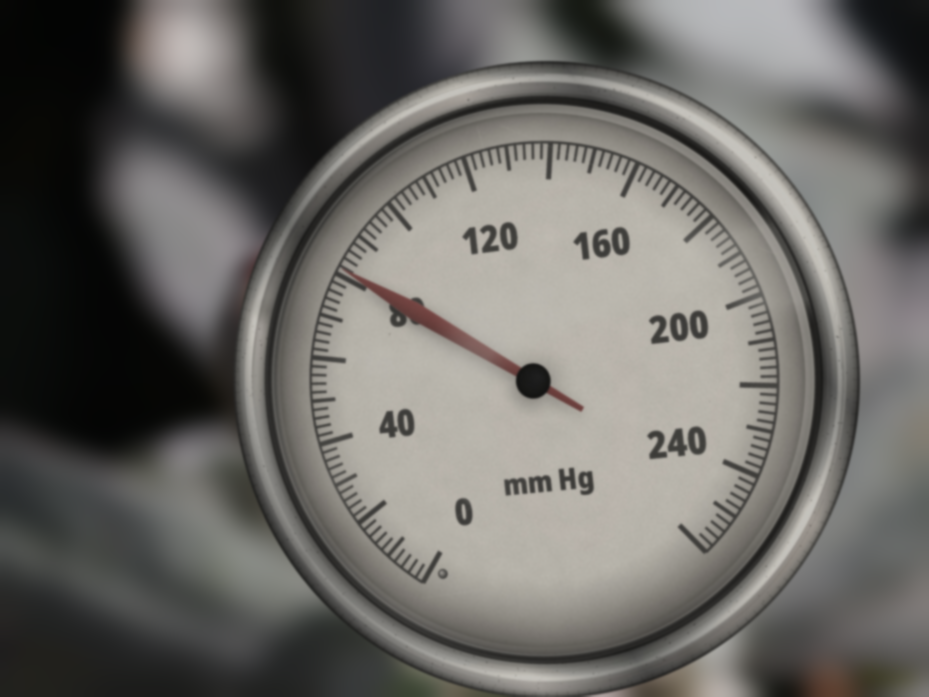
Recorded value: 82; mmHg
